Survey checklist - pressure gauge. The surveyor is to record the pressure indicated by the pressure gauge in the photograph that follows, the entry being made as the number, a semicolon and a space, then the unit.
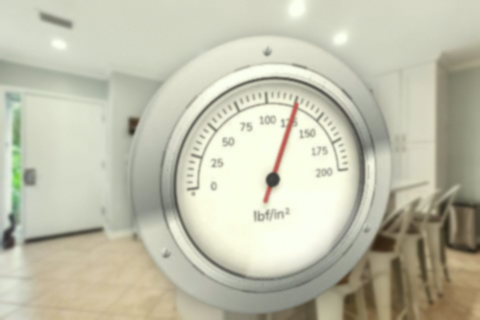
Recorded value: 125; psi
